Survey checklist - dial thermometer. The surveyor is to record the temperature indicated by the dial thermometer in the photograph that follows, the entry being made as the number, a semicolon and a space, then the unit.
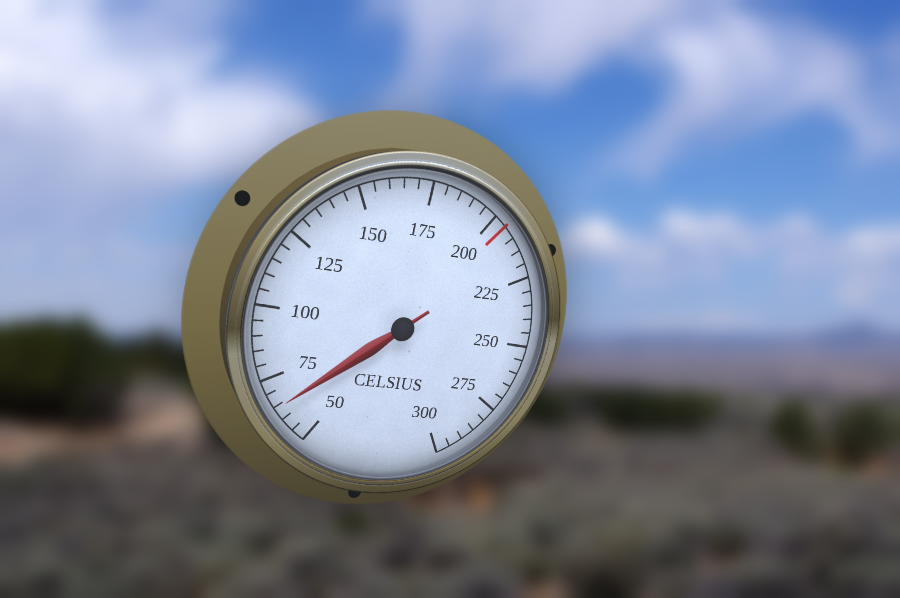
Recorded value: 65; °C
